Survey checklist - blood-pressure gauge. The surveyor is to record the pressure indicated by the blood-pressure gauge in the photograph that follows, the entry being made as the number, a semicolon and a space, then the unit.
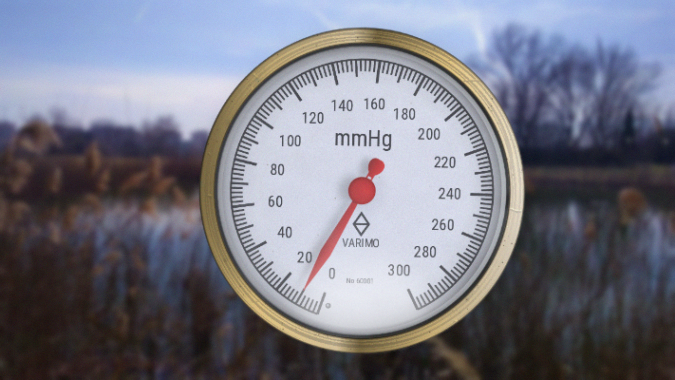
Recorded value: 10; mmHg
